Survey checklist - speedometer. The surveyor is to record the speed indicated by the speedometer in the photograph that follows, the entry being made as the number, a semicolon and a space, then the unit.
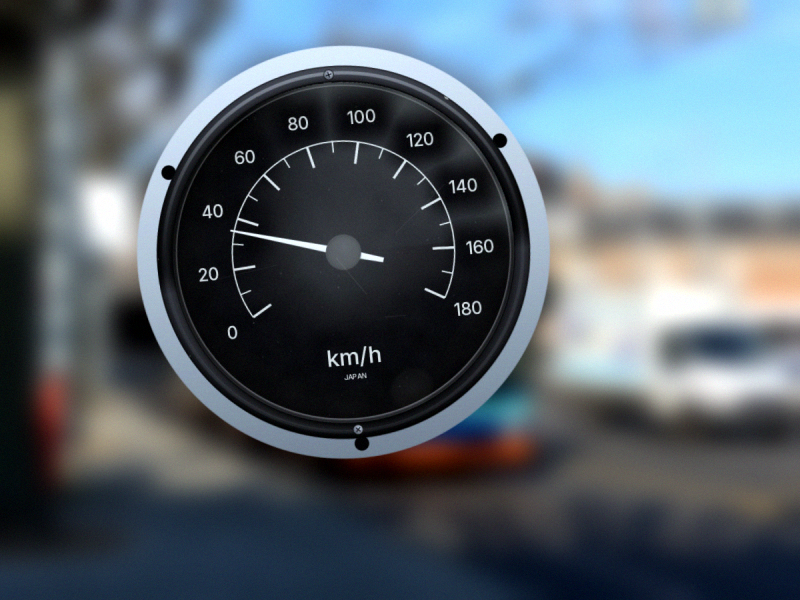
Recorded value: 35; km/h
